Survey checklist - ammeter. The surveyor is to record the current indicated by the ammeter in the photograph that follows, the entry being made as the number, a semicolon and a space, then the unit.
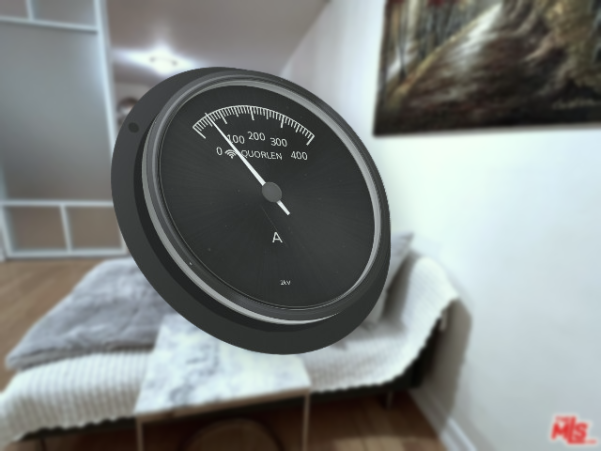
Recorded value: 50; A
